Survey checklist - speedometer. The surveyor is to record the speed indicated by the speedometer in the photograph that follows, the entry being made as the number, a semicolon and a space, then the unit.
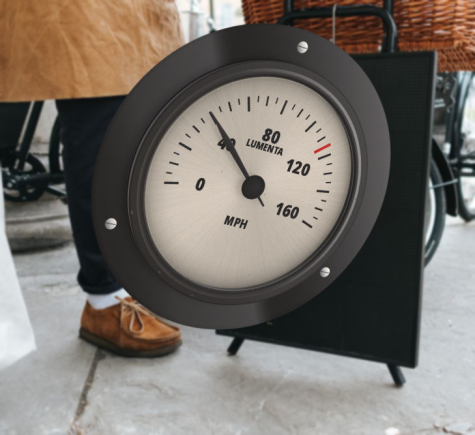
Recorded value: 40; mph
